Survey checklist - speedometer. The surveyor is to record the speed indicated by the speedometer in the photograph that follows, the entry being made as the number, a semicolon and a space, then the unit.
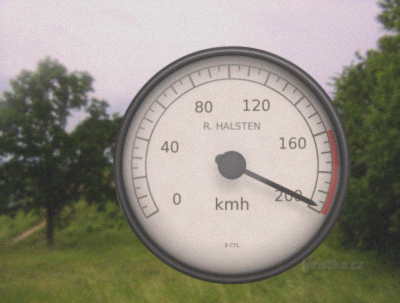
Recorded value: 197.5; km/h
